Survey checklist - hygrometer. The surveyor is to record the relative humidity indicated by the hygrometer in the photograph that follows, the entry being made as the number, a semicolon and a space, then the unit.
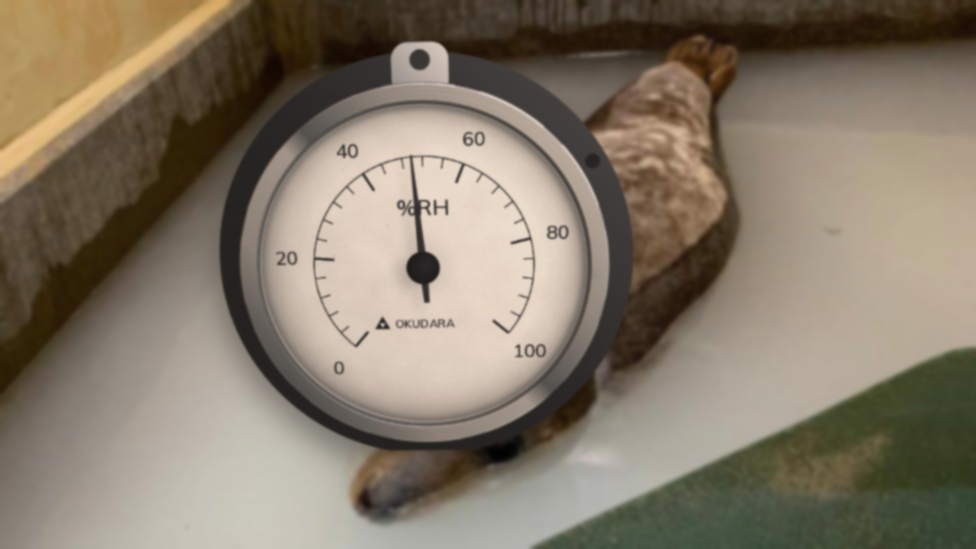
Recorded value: 50; %
